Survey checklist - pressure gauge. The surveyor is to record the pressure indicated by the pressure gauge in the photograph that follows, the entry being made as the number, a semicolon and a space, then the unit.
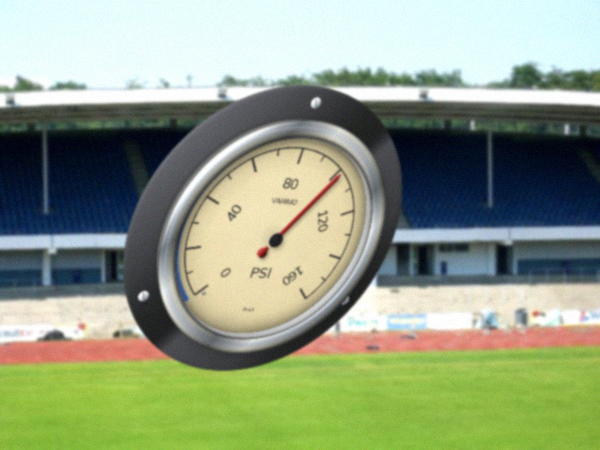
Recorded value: 100; psi
